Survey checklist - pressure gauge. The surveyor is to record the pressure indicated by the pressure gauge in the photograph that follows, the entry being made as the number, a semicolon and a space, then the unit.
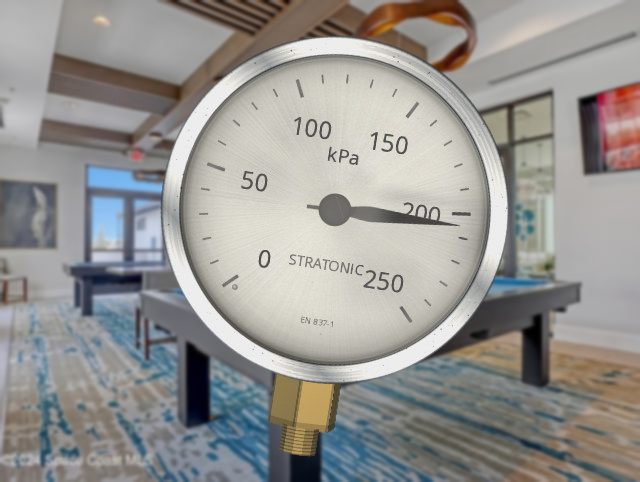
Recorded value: 205; kPa
